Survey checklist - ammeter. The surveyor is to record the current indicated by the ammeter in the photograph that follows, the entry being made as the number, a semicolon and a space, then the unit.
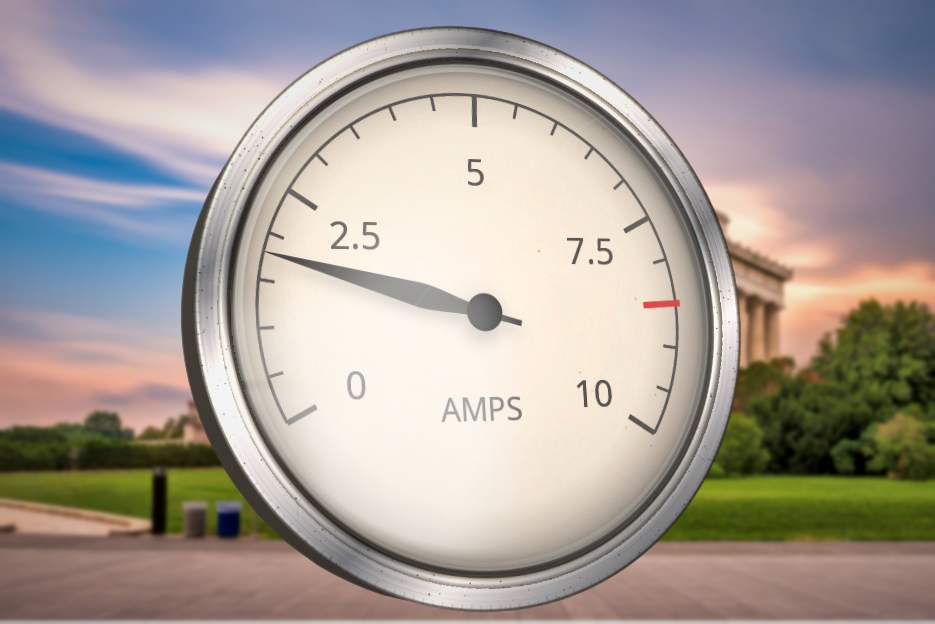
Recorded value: 1.75; A
